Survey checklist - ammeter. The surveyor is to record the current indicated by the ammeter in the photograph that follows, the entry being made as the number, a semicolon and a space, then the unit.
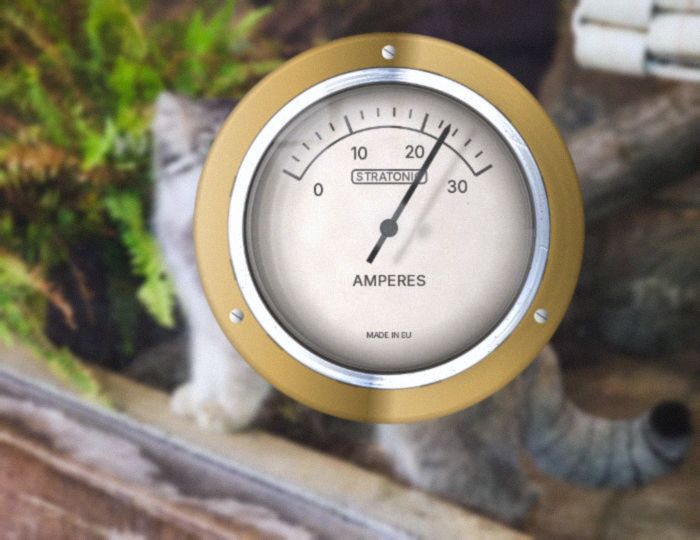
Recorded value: 23; A
